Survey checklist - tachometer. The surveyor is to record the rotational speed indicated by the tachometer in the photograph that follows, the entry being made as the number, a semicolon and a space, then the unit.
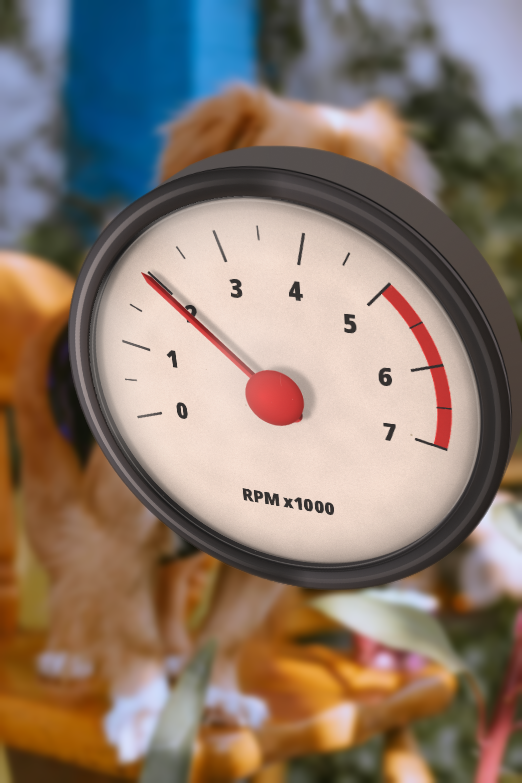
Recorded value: 2000; rpm
